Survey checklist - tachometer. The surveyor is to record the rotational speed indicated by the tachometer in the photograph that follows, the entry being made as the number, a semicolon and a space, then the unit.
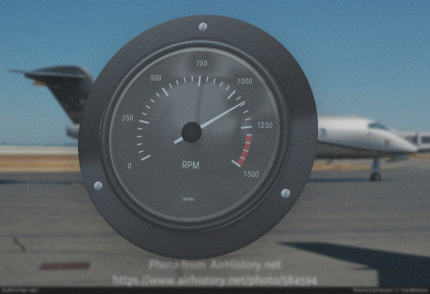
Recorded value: 1100; rpm
